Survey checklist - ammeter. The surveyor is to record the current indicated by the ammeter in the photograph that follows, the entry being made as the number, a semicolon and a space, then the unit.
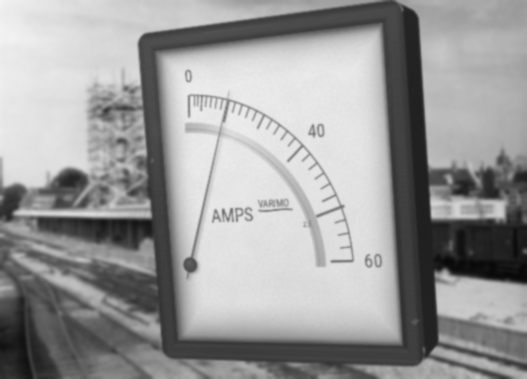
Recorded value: 20; A
